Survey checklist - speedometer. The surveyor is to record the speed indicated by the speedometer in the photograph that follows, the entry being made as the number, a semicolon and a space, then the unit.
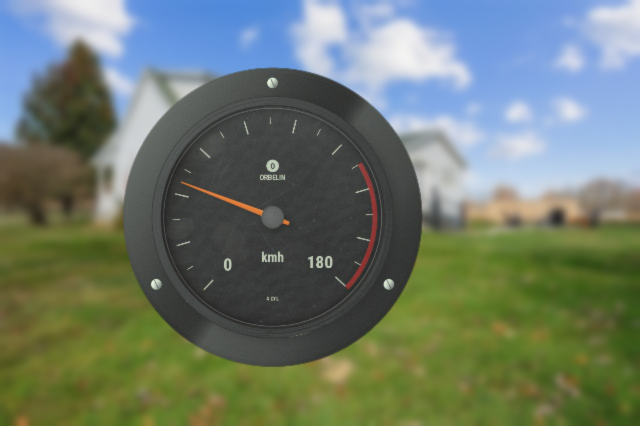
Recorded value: 45; km/h
